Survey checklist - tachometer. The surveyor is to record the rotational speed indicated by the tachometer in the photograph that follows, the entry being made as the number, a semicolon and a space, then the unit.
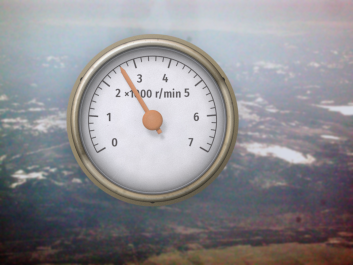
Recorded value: 2600; rpm
